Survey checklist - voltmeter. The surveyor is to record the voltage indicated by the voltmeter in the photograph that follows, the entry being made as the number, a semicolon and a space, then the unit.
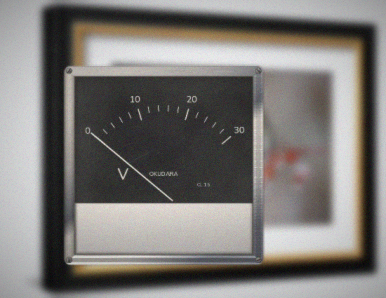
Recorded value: 0; V
